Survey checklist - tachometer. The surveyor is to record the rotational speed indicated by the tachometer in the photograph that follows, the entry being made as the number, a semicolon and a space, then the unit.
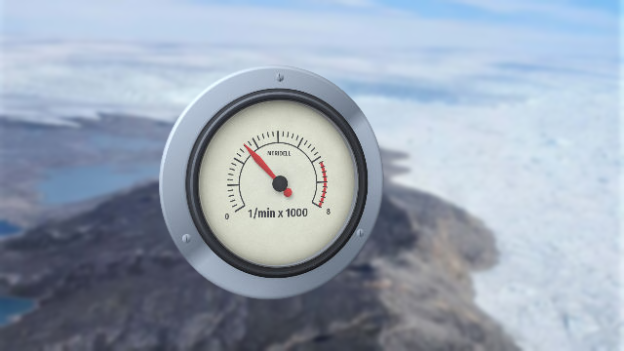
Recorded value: 2600; rpm
